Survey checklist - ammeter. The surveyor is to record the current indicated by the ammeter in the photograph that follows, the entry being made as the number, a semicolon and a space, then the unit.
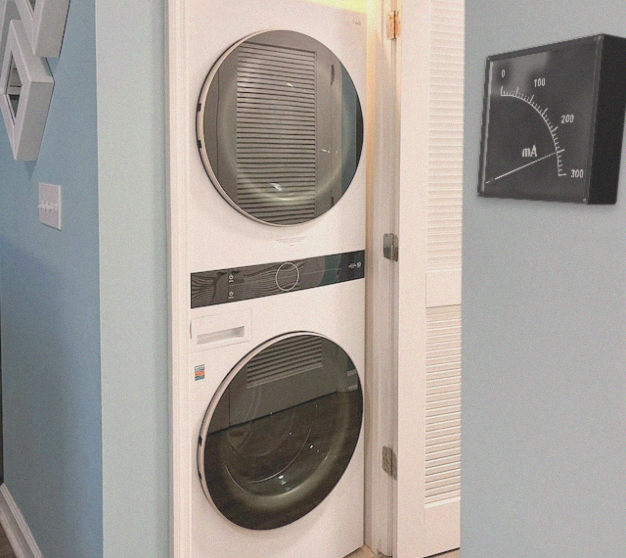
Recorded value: 250; mA
